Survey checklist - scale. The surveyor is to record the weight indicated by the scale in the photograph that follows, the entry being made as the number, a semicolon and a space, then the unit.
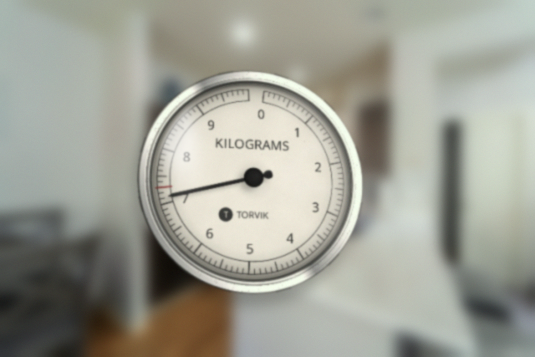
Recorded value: 7.1; kg
